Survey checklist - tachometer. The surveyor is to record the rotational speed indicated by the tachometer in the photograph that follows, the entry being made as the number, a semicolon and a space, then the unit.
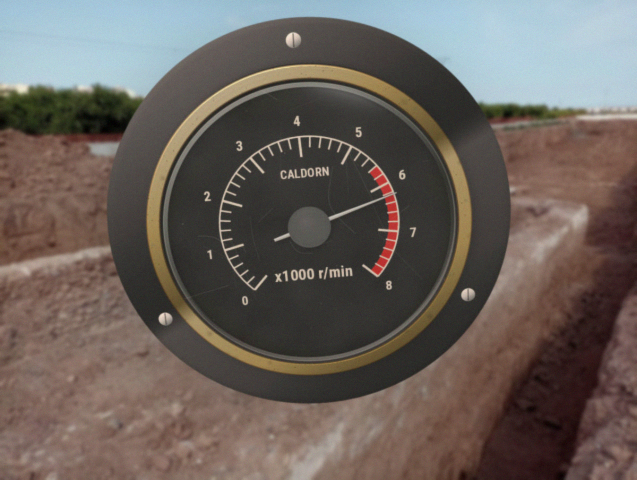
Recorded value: 6200; rpm
